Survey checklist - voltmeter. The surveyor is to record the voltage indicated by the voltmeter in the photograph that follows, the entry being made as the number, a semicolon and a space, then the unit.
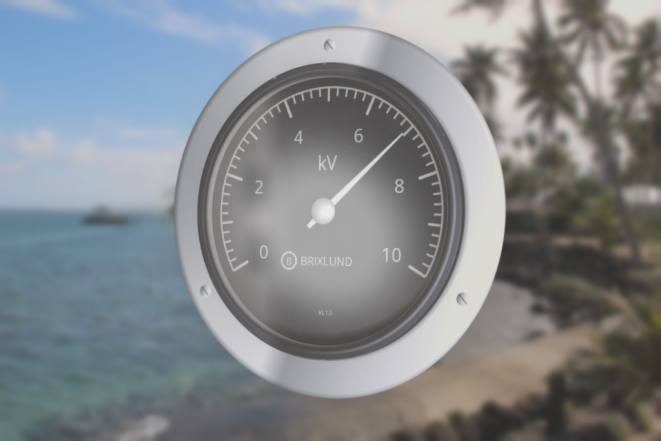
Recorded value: 7; kV
